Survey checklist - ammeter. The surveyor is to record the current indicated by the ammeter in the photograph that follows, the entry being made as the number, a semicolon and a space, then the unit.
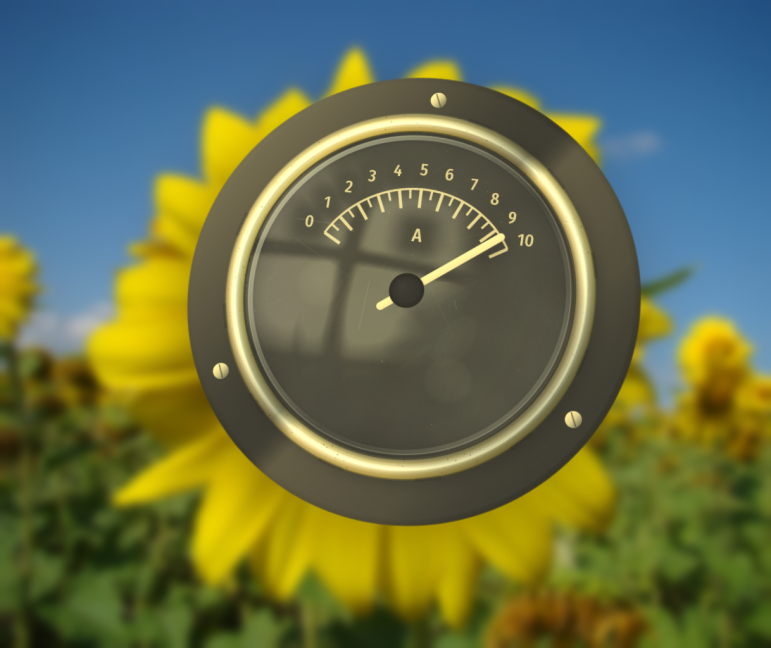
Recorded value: 9.5; A
